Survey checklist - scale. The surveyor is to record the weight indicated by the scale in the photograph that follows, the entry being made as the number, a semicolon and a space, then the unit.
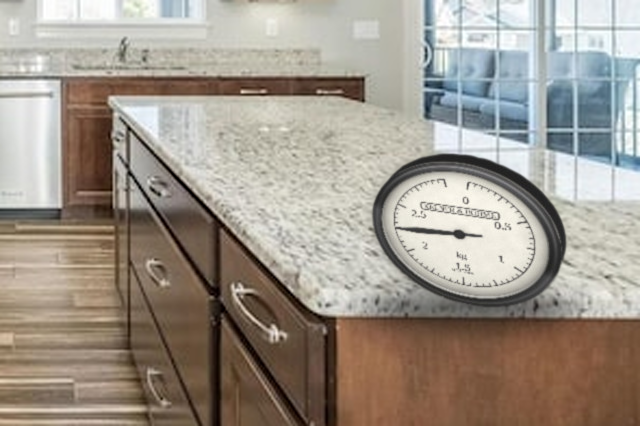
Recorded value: 2.25; kg
